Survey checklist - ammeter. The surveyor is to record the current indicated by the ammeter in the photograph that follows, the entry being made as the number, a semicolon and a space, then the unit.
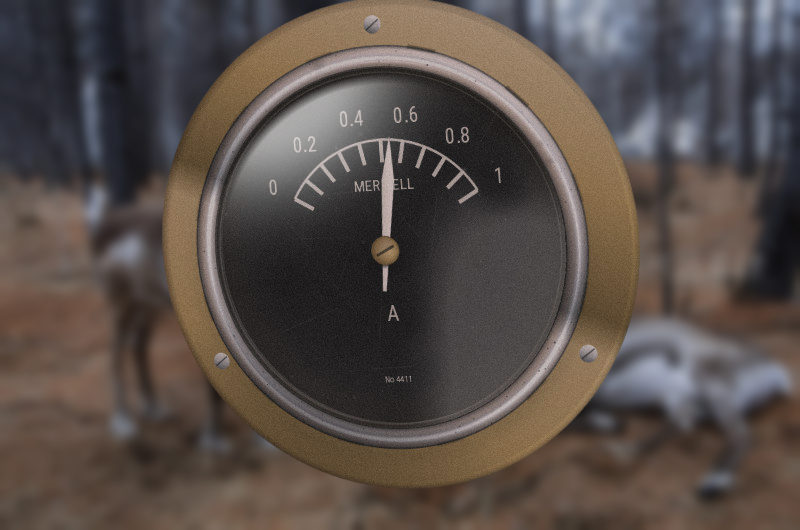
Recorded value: 0.55; A
